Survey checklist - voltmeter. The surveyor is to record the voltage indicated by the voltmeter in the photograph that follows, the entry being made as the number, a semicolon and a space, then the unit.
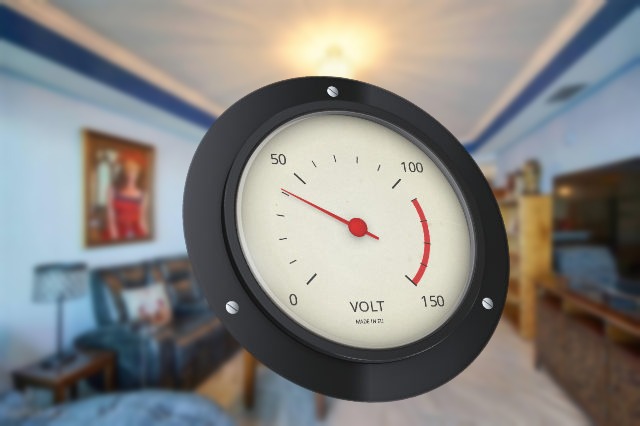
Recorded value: 40; V
